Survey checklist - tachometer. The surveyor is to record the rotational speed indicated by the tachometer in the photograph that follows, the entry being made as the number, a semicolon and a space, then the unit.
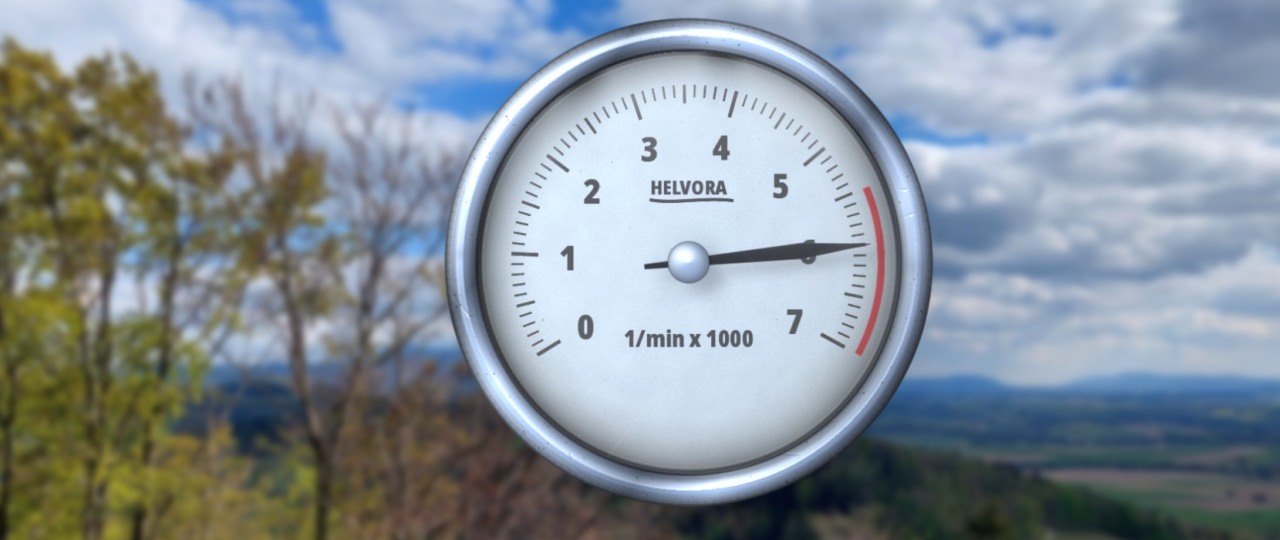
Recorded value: 6000; rpm
